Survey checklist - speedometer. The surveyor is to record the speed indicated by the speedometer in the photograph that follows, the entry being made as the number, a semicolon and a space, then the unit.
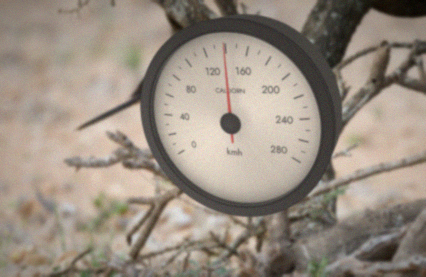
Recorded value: 140; km/h
